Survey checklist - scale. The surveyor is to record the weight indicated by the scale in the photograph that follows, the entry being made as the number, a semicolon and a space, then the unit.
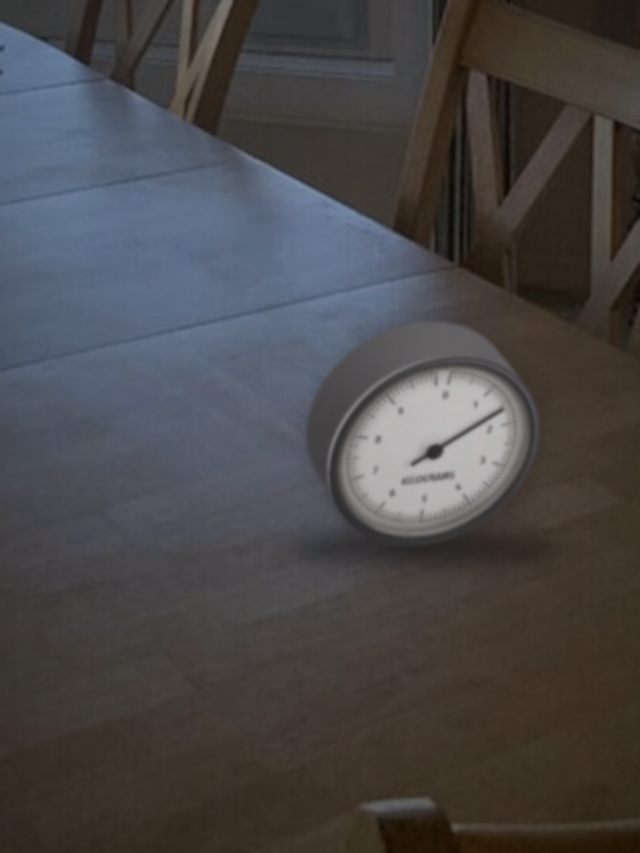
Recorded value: 1.5; kg
